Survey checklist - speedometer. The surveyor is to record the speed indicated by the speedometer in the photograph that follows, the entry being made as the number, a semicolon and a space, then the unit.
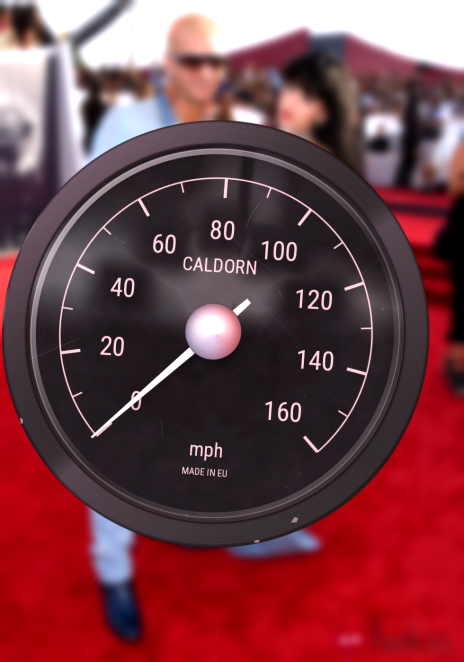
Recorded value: 0; mph
